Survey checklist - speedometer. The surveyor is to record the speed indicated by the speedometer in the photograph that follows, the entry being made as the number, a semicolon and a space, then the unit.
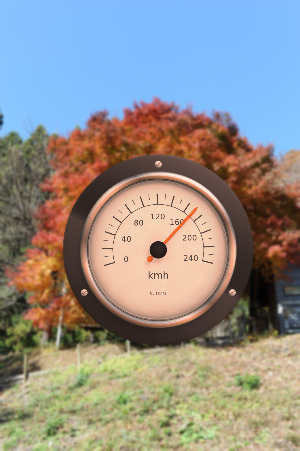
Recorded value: 170; km/h
